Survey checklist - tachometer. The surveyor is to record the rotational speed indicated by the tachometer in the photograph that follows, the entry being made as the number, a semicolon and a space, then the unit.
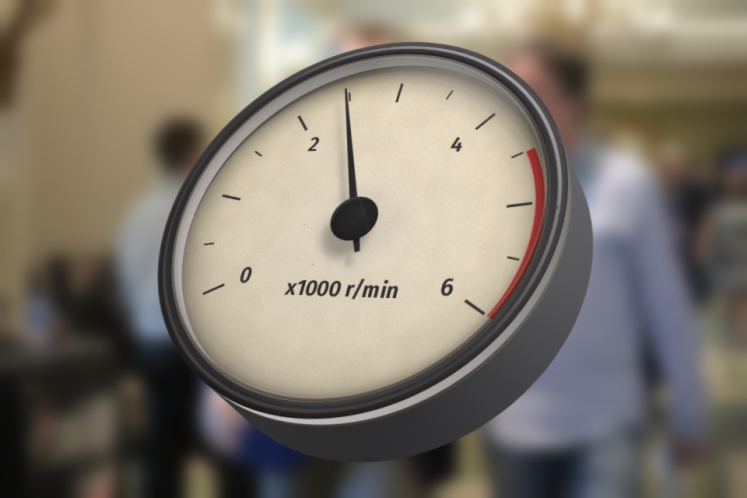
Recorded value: 2500; rpm
